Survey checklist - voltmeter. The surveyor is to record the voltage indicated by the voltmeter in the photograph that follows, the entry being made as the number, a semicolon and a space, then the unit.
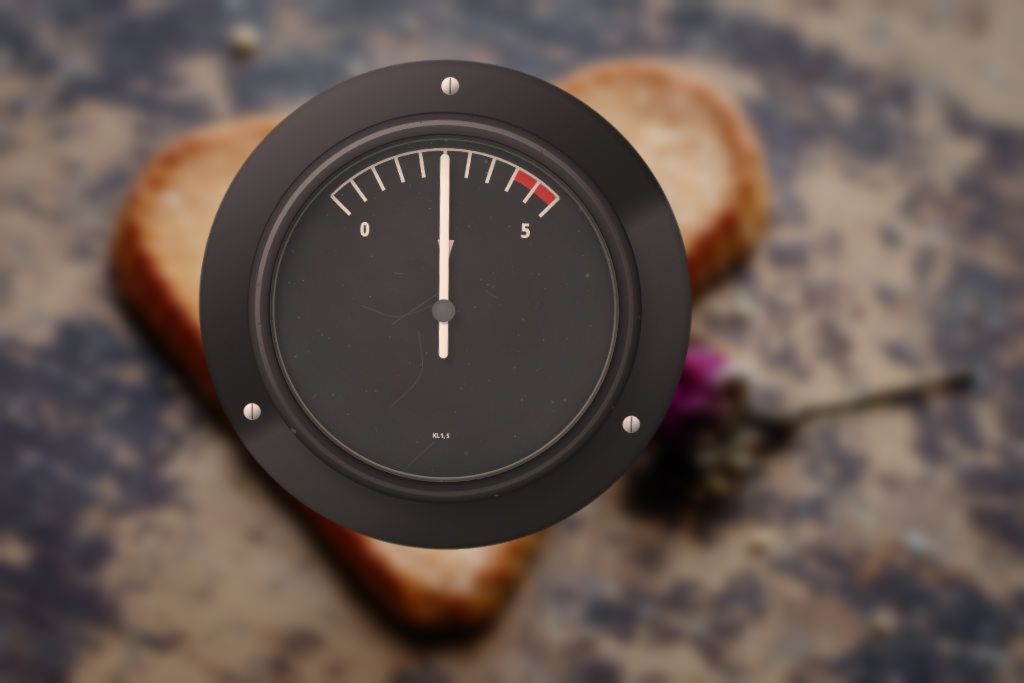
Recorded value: 2.5; V
